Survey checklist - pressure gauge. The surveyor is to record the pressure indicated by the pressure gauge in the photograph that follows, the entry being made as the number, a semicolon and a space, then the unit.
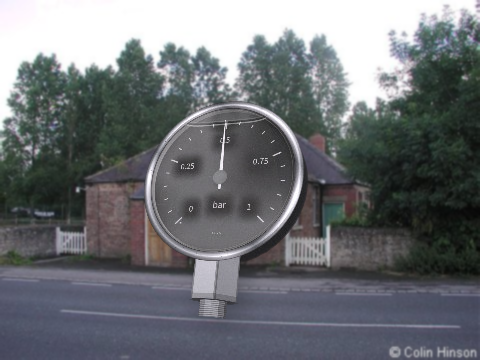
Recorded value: 0.5; bar
